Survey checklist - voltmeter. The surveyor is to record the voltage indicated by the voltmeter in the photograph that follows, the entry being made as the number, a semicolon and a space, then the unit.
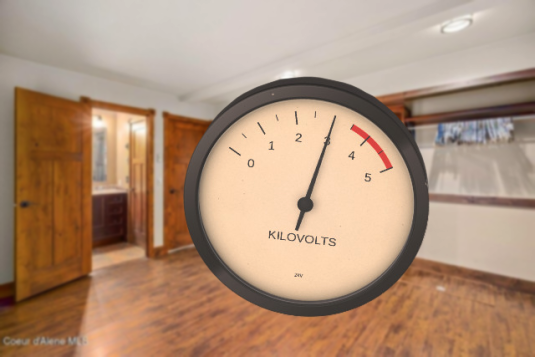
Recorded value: 3; kV
